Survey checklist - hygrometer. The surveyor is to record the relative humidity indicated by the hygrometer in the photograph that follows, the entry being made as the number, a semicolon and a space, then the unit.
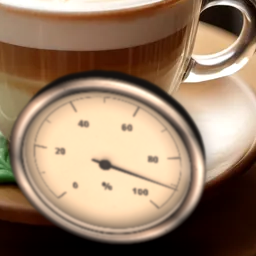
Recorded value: 90; %
